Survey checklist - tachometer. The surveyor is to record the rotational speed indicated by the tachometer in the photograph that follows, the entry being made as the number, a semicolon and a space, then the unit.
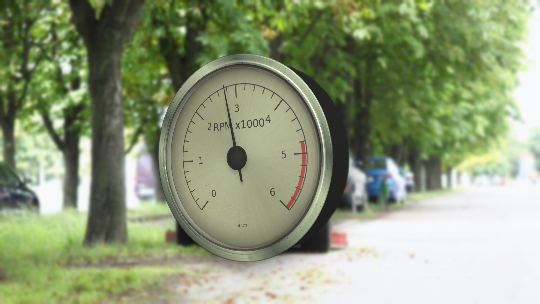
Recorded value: 2800; rpm
